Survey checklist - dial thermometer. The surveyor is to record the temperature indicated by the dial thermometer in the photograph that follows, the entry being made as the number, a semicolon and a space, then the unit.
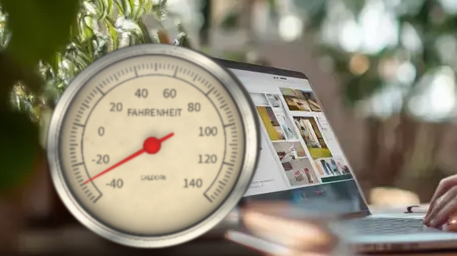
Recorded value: -30; °F
